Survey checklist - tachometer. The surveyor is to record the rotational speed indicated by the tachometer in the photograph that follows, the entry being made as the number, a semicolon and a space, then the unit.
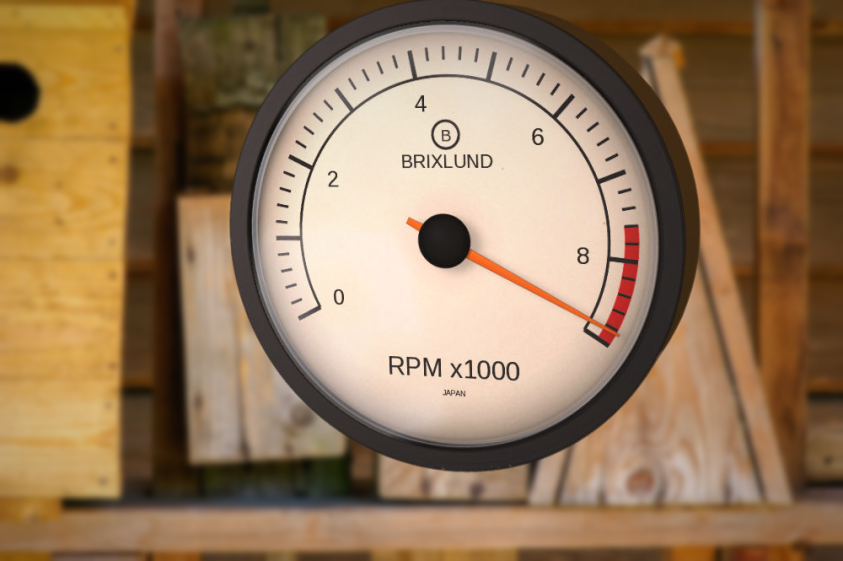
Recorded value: 8800; rpm
